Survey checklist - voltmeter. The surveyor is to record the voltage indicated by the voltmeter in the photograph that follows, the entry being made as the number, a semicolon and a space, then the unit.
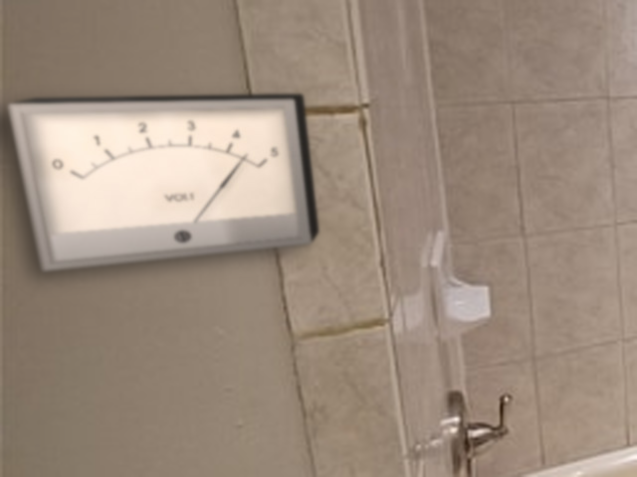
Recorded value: 4.5; V
